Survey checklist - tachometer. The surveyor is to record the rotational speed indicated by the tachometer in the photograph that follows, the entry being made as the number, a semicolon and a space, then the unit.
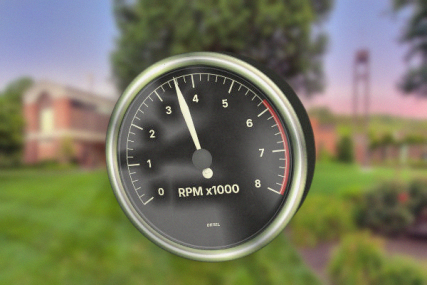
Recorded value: 3600; rpm
